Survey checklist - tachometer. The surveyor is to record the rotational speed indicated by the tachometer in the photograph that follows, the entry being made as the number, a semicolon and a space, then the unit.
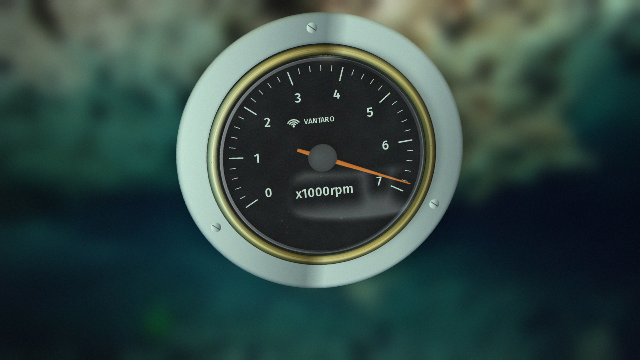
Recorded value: 6800; rpm
